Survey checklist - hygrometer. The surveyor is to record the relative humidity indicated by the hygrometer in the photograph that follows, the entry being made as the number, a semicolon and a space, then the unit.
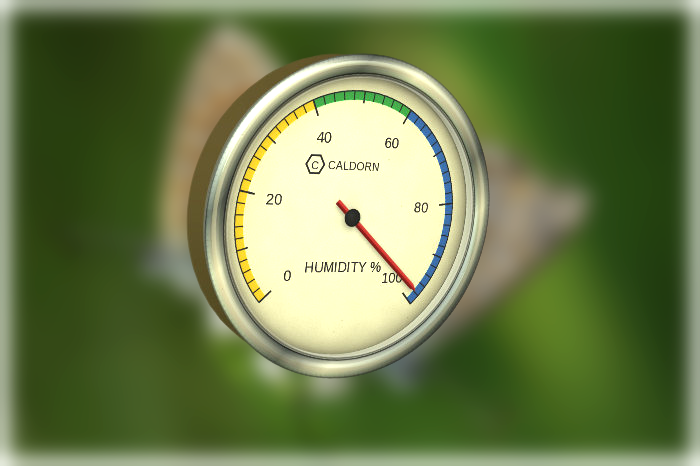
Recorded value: 98; %
